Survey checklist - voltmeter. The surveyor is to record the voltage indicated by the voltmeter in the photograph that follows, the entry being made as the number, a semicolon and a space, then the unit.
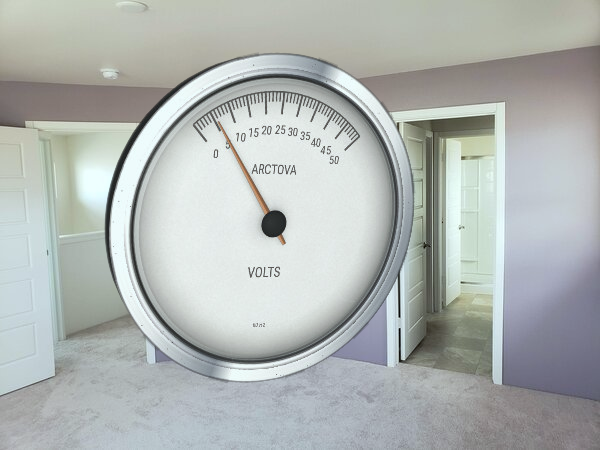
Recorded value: 5; V
